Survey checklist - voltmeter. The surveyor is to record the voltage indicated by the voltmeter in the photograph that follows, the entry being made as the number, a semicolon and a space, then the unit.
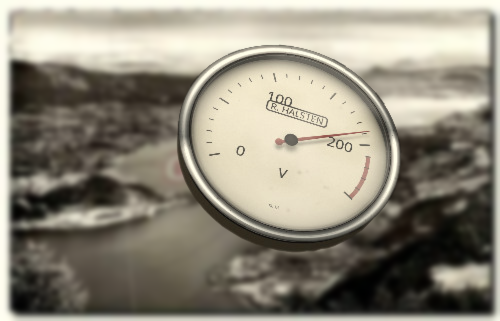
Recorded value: 190; V
